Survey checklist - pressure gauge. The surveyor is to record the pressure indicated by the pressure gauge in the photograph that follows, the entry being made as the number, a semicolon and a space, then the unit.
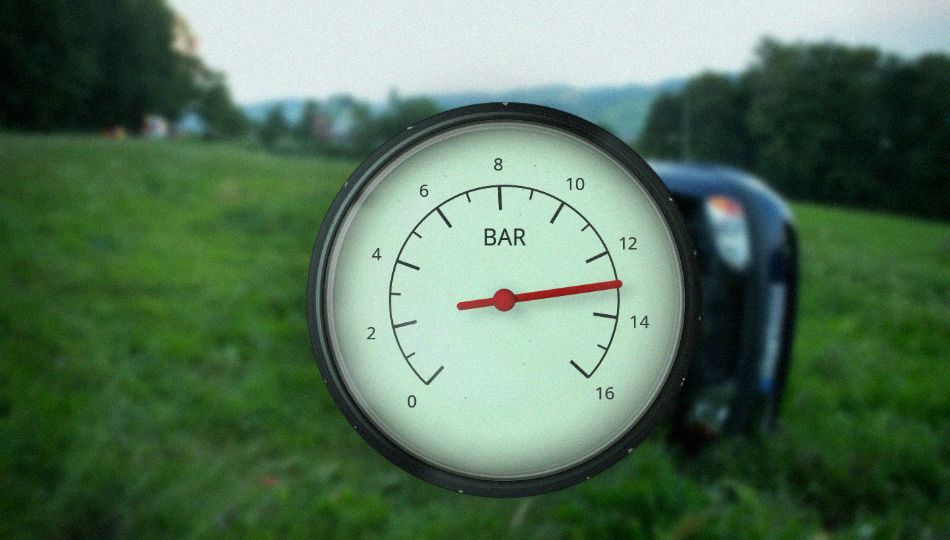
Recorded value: 13; bar
